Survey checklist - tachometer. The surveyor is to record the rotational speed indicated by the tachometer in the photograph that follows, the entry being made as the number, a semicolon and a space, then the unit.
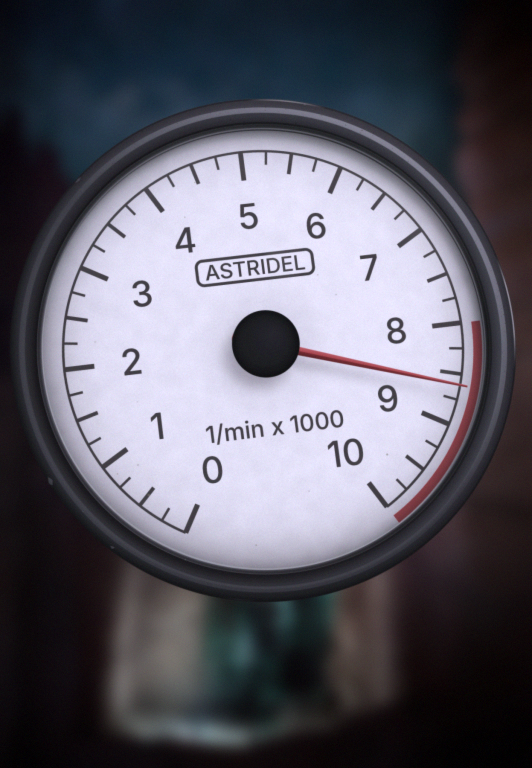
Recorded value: 8625; rpm
